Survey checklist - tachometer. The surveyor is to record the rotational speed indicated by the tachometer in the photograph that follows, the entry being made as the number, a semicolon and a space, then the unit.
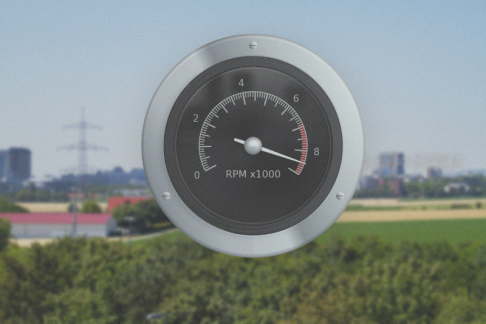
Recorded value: 8500; rpm
